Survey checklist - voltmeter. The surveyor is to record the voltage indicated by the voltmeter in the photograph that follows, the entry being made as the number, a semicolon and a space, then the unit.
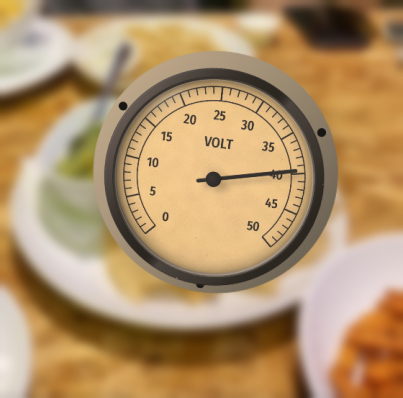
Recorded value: 39.5; V
